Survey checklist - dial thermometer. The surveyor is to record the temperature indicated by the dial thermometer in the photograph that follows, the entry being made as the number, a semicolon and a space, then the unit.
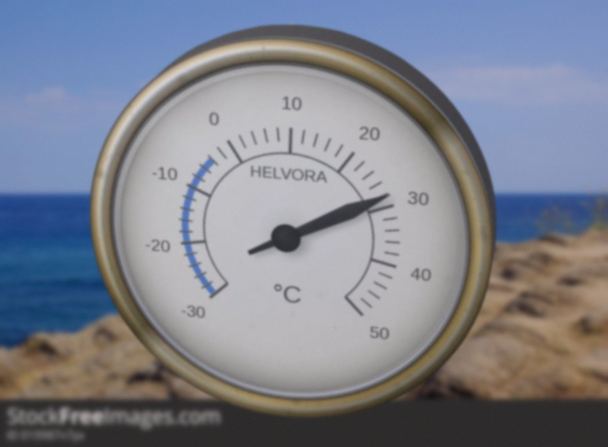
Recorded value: 28; °C
